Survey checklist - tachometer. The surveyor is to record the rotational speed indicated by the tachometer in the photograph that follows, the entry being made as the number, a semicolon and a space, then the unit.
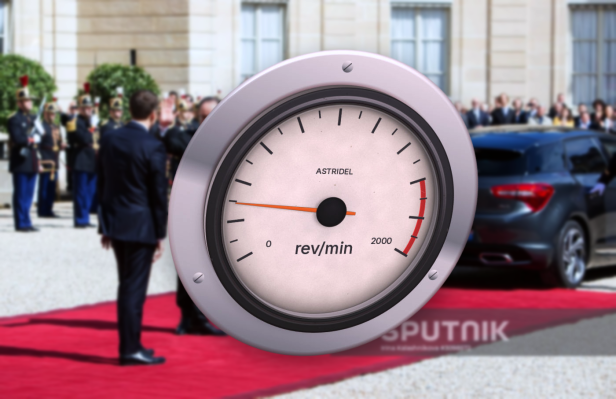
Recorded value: 300; rpm
